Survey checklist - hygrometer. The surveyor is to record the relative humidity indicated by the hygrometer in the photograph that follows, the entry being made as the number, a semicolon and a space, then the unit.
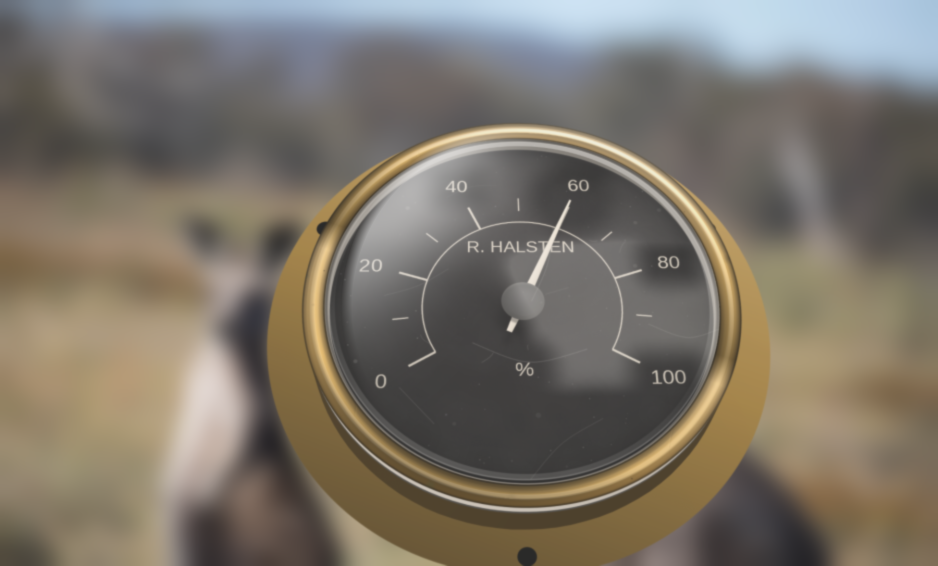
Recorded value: 60; %
